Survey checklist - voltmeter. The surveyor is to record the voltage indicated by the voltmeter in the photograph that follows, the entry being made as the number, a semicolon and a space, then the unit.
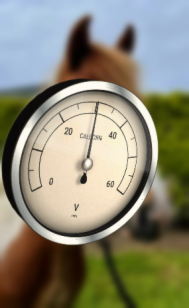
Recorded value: 30; V
